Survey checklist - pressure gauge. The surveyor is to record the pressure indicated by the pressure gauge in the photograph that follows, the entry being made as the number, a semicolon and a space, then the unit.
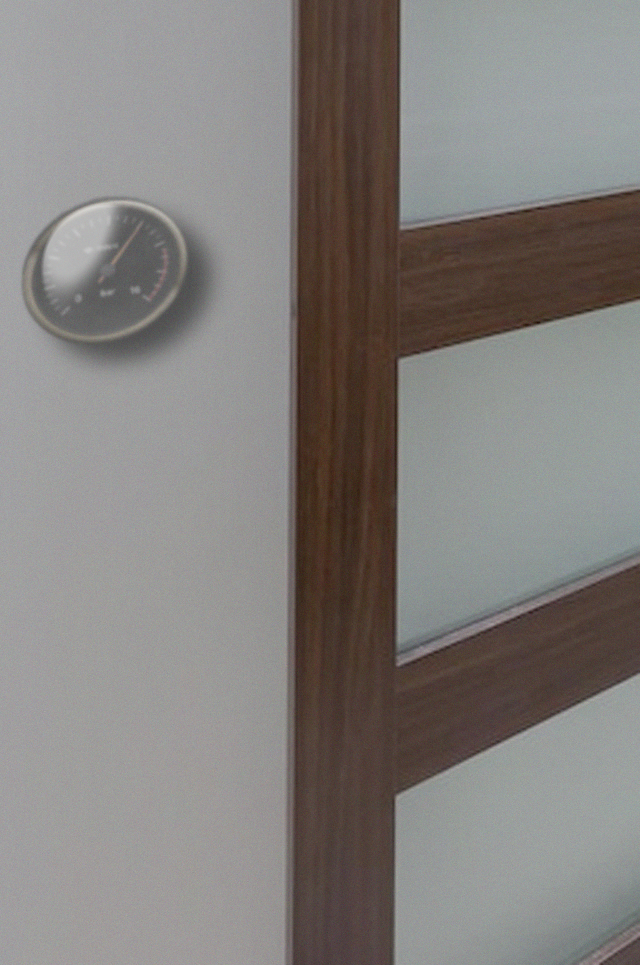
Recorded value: 10; bar
